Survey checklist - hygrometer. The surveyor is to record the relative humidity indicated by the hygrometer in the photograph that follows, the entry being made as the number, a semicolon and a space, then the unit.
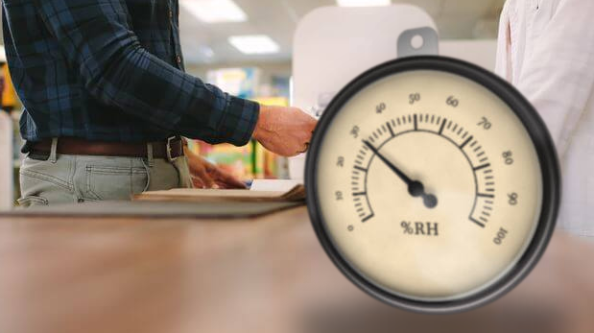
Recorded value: 30; %
